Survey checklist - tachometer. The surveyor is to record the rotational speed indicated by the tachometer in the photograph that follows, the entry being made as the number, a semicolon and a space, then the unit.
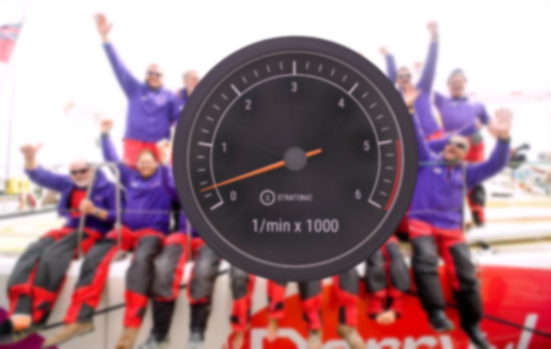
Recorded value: 300; rpm
